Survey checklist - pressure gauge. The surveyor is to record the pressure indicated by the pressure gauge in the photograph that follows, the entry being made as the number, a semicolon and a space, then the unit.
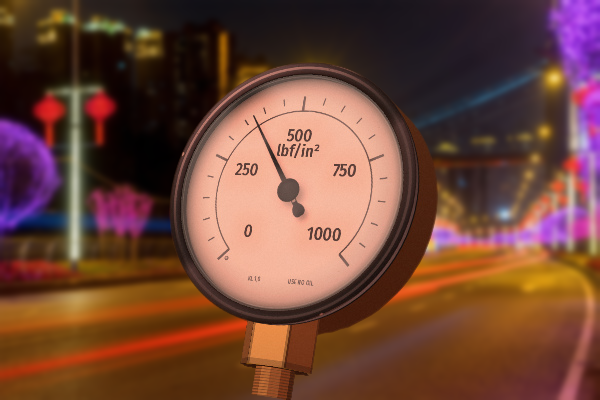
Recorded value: 375; psi
